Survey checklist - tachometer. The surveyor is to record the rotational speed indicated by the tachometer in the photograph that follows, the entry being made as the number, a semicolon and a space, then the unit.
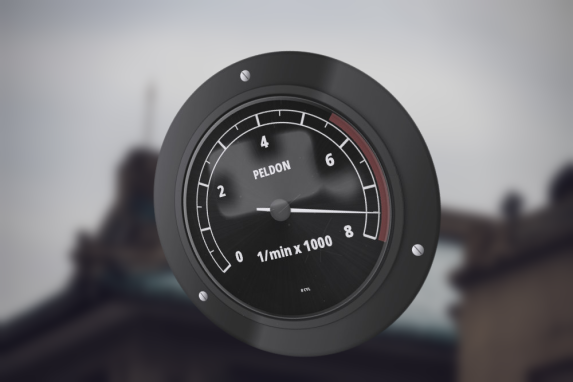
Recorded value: 7500; rpm
